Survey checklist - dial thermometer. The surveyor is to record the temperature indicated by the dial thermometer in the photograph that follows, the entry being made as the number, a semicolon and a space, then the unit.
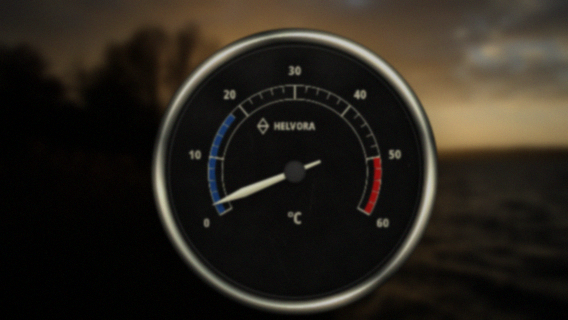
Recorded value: 2; °C
